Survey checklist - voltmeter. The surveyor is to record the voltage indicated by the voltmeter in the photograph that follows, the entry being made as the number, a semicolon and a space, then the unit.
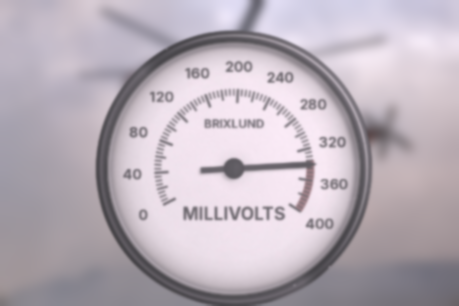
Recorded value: 340; mV
